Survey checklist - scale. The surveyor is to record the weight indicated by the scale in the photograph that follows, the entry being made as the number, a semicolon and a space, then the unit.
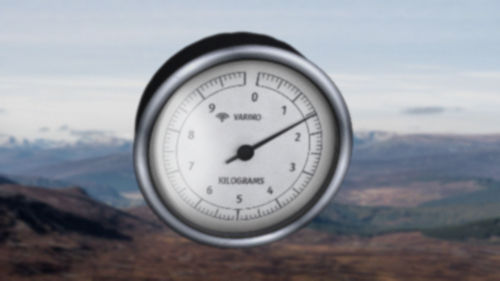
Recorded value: 1.5; kg
